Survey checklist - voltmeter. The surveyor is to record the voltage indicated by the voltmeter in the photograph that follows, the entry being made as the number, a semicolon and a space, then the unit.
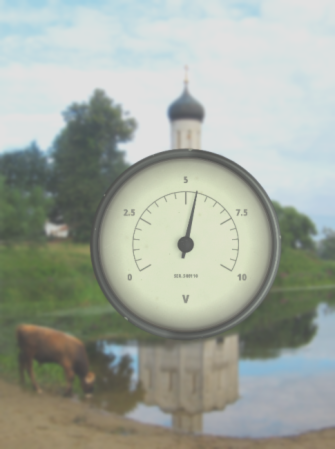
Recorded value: 5.5; V
